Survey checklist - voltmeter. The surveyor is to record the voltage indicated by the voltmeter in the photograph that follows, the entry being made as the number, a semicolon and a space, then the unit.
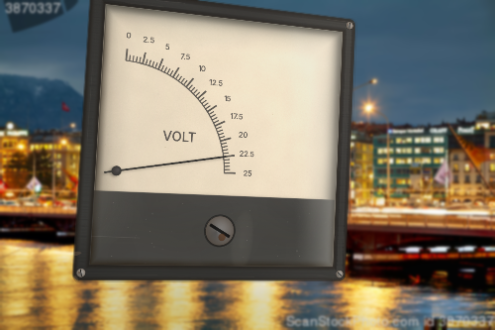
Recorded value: 22.5; V
